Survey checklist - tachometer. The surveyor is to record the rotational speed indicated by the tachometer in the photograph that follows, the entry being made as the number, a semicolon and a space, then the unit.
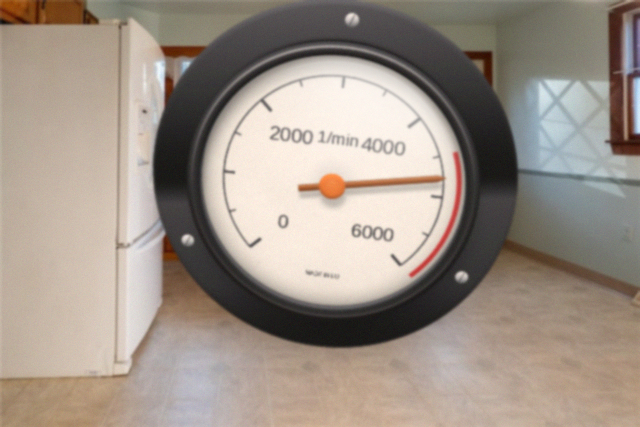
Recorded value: 4750; rpm
